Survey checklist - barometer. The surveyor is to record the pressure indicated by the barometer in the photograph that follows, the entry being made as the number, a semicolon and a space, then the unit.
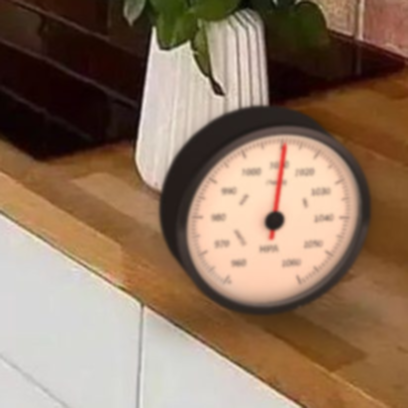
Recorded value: 1010; hPa
